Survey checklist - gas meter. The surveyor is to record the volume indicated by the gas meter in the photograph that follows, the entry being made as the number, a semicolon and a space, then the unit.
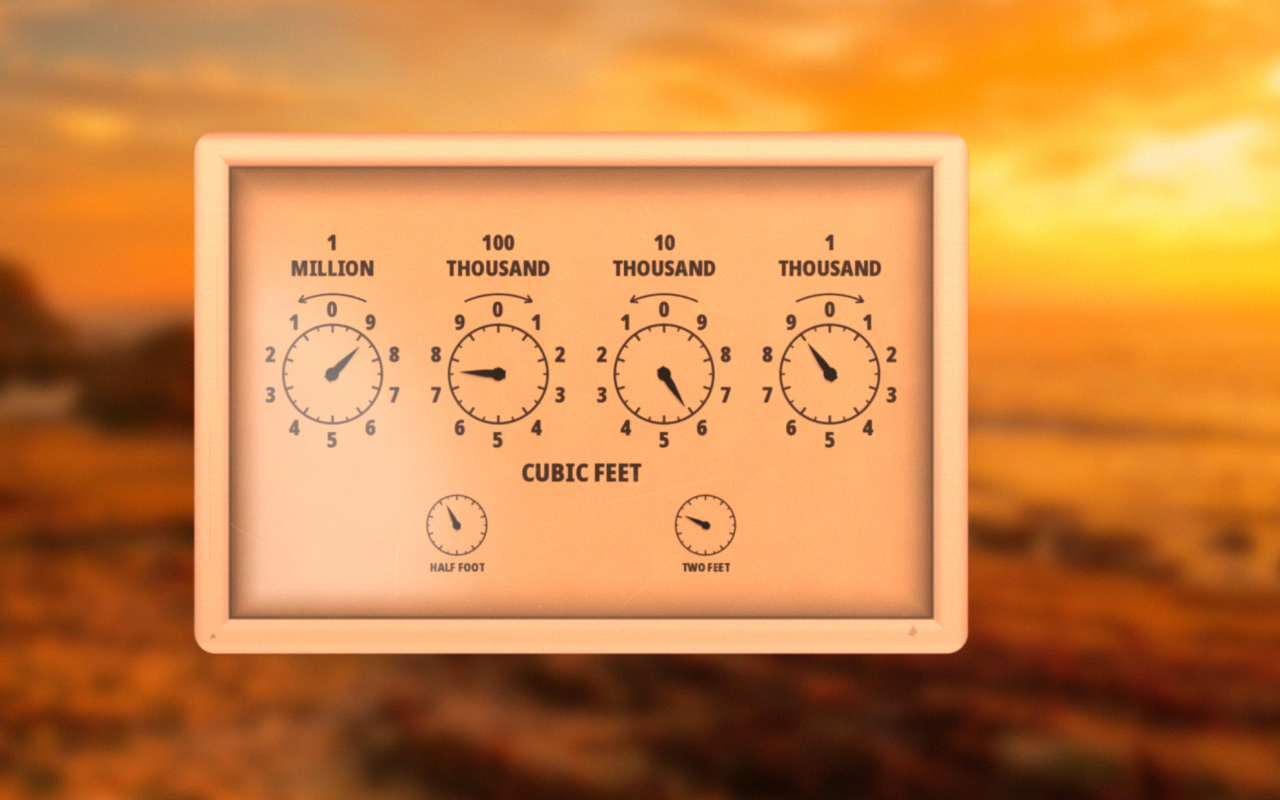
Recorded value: 875900; ft³
